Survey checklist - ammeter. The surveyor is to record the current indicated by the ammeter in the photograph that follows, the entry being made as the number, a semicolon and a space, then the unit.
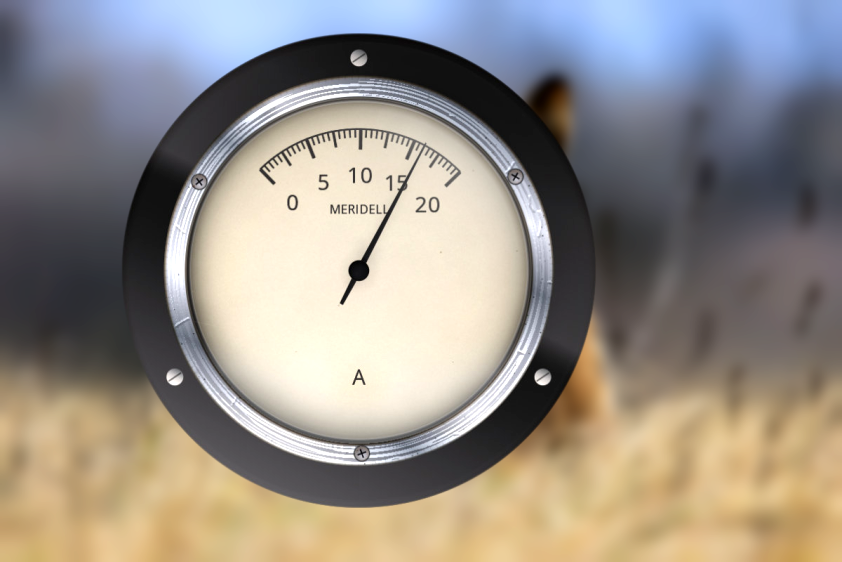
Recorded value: 16; A
